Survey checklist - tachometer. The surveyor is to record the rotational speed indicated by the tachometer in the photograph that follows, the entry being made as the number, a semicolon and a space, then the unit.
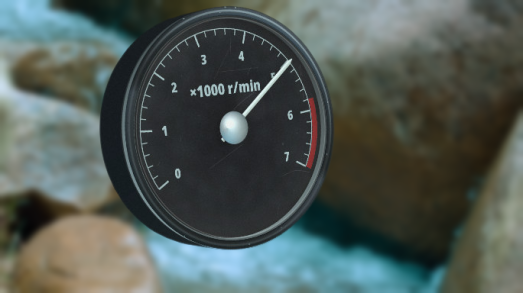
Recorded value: 5000; rpm
